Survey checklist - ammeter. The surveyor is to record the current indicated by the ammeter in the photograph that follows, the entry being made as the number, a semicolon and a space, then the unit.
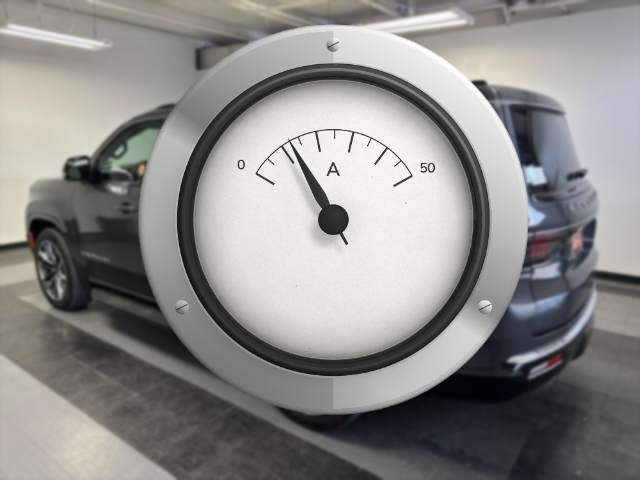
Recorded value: 12.5; A
